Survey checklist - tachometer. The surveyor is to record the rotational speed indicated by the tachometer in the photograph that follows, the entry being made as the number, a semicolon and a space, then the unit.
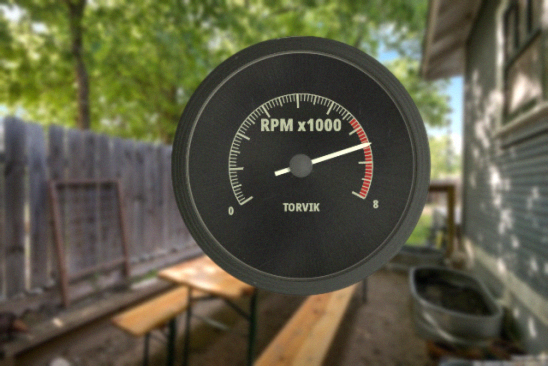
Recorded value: 6500; rpm
